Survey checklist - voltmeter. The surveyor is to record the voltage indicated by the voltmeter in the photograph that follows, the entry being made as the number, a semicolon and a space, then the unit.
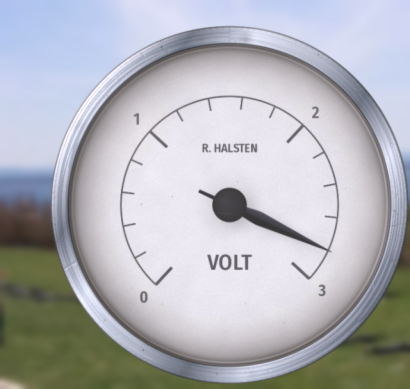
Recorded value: 2.8; V
